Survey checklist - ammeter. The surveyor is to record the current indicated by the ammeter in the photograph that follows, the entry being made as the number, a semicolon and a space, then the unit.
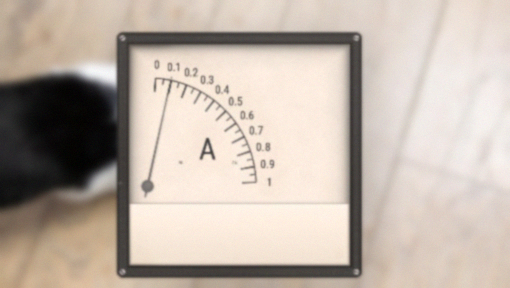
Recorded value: 0.1; A
